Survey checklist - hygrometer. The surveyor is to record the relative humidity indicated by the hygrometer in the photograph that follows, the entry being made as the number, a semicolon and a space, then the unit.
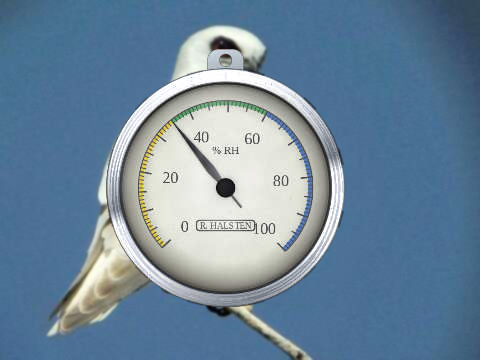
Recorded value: 35; %
